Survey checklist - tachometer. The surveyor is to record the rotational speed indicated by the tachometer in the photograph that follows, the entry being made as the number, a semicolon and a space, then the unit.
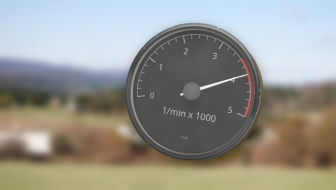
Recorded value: 4000; rpm
